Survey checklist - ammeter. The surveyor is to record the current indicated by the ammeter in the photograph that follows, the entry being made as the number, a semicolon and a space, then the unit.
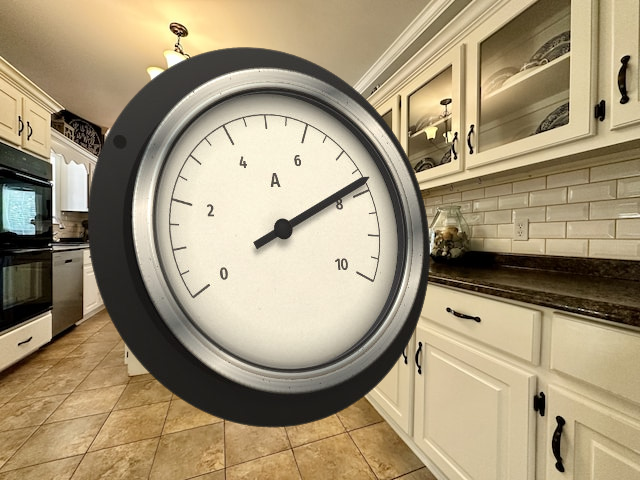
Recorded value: 7.75; A
